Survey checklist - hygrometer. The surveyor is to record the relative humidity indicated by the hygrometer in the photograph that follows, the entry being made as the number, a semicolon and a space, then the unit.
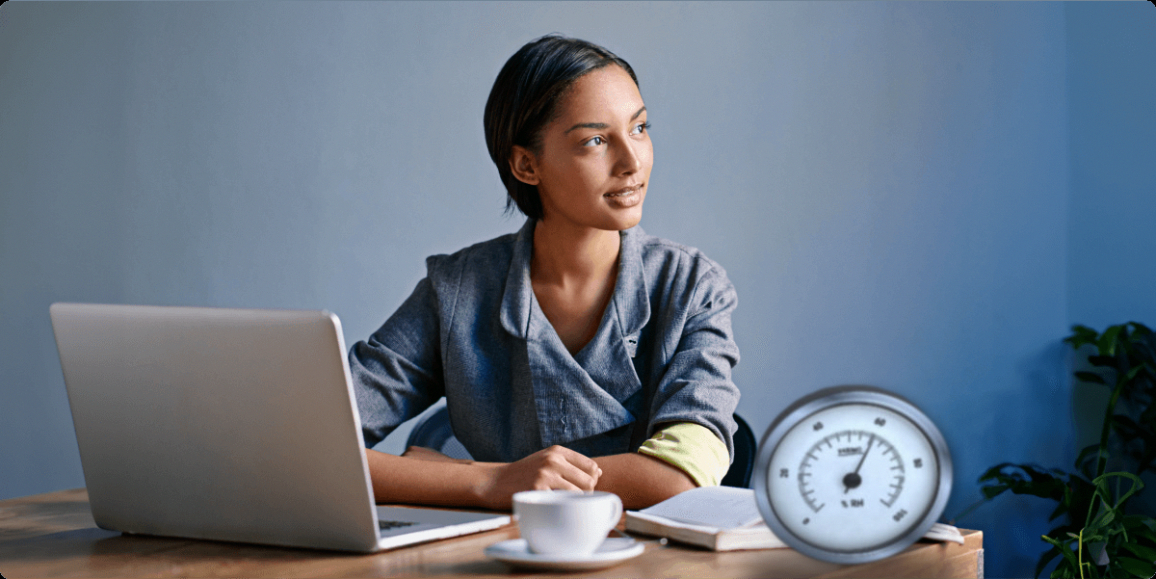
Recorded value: 60; %
